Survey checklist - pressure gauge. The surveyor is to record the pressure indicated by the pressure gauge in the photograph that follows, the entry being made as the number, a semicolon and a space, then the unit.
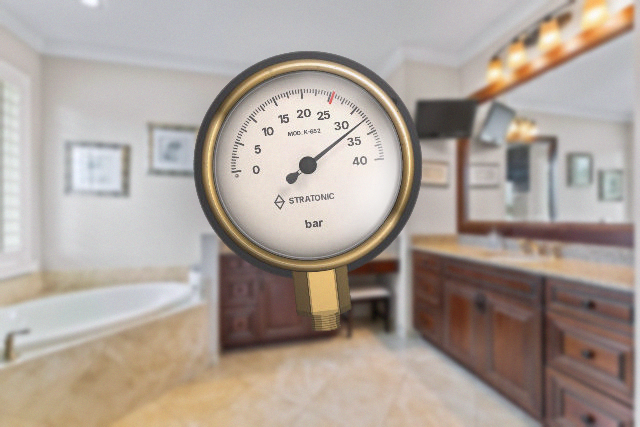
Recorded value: 32.5; bar
